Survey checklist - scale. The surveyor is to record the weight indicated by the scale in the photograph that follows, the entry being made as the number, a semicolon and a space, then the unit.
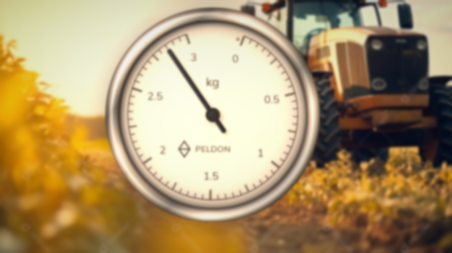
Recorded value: 2.85; kg
